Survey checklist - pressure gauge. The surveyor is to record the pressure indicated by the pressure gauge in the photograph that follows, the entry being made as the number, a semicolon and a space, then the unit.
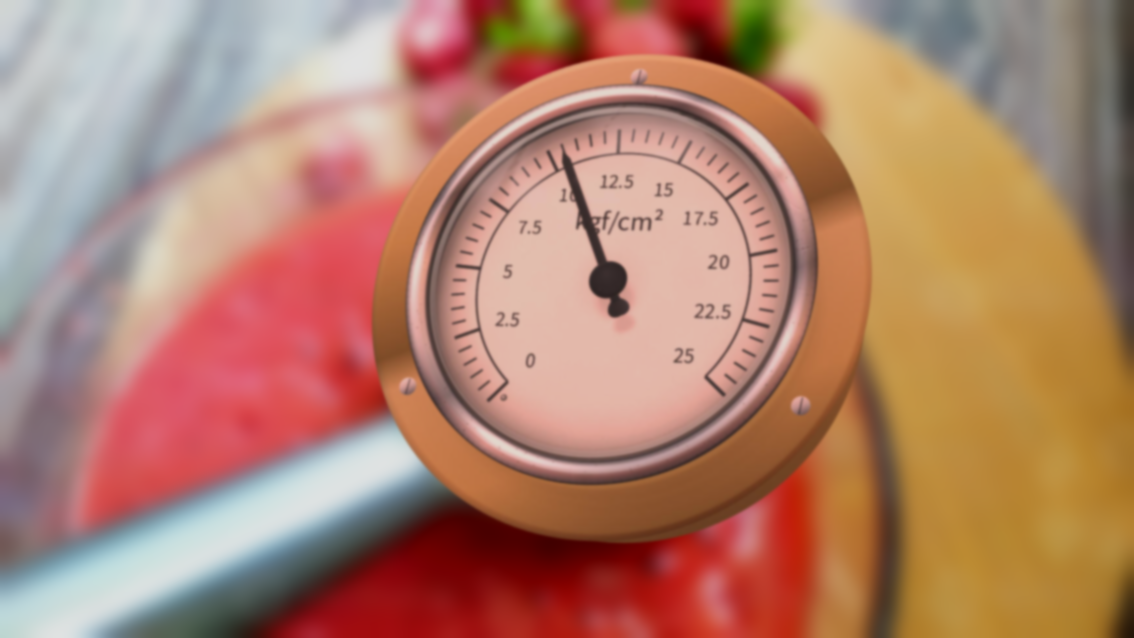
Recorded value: 10.5; kg/cm²
